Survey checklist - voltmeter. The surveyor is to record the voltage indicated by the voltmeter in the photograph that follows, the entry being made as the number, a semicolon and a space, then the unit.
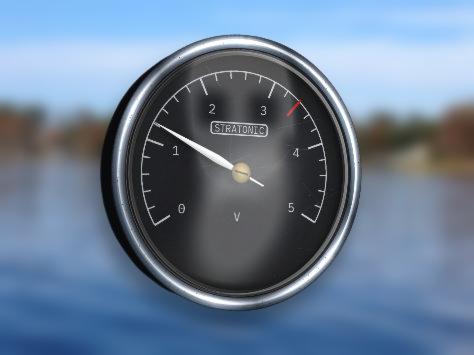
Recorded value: 1.2; V
